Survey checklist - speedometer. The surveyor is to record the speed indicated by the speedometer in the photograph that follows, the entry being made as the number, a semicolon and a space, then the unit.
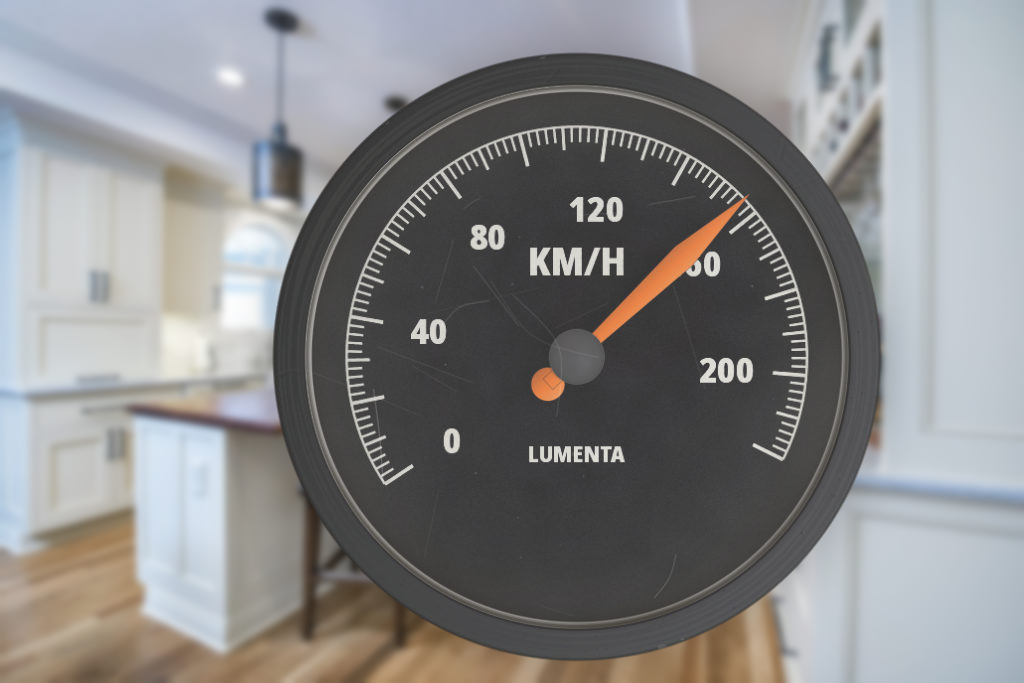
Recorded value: 156; km/h
